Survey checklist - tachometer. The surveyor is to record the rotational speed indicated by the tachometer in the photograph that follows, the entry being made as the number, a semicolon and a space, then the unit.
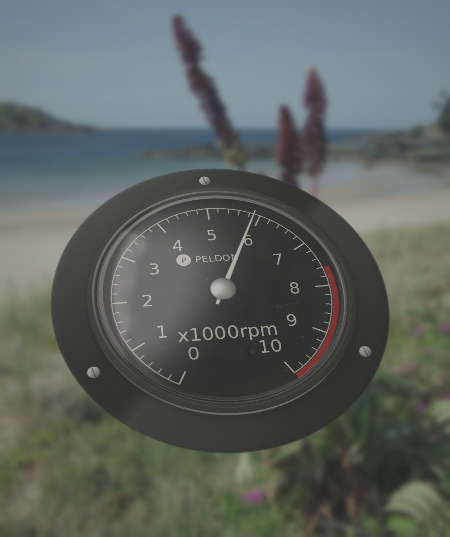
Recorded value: 5900; rpm
